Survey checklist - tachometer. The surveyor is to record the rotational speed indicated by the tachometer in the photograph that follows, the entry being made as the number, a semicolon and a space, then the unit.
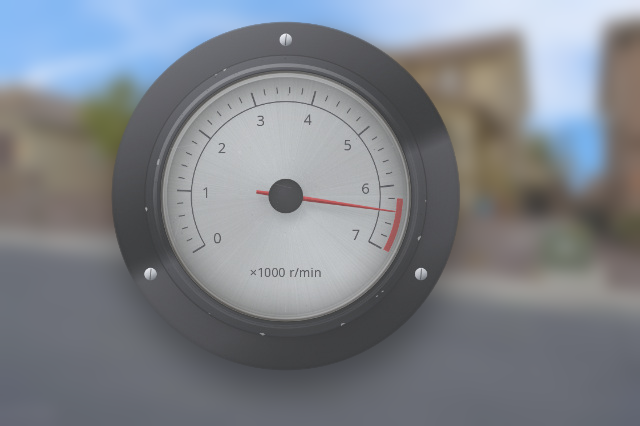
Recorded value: 6400; rpm
